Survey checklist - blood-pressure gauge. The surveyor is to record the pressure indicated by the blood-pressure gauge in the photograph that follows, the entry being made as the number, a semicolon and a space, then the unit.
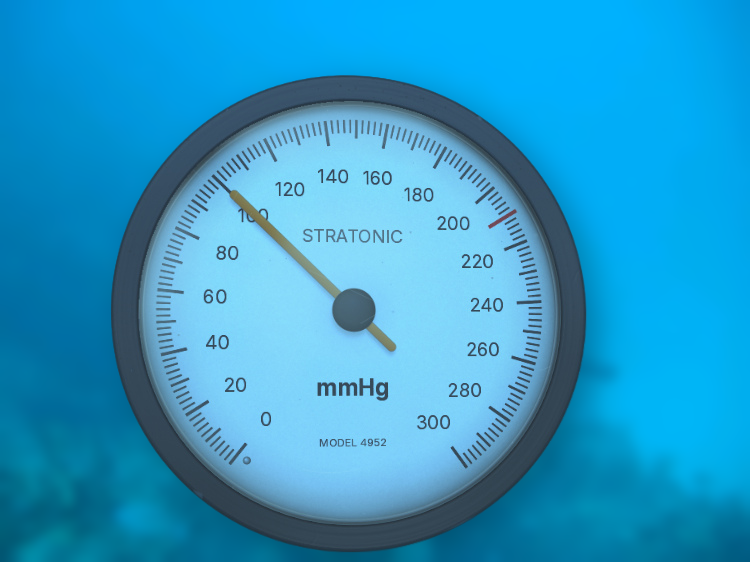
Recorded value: 100; mmHg
